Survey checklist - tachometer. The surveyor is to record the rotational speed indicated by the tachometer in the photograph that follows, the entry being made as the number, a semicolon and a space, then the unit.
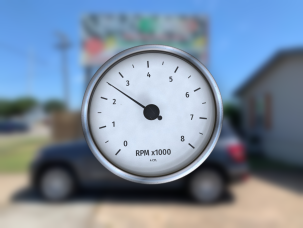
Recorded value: 2500; rpm
